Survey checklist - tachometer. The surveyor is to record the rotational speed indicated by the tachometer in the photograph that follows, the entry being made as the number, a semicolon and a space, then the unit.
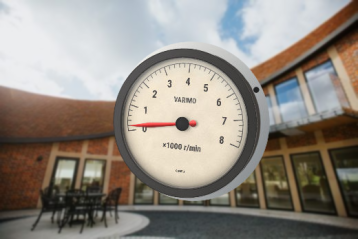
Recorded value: 200; rpm
